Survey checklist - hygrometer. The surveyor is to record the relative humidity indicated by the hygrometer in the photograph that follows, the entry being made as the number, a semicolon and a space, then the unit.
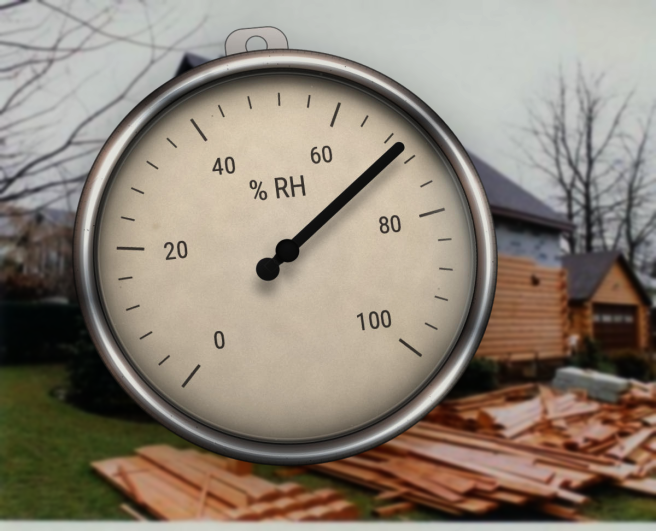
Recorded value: 70; %
